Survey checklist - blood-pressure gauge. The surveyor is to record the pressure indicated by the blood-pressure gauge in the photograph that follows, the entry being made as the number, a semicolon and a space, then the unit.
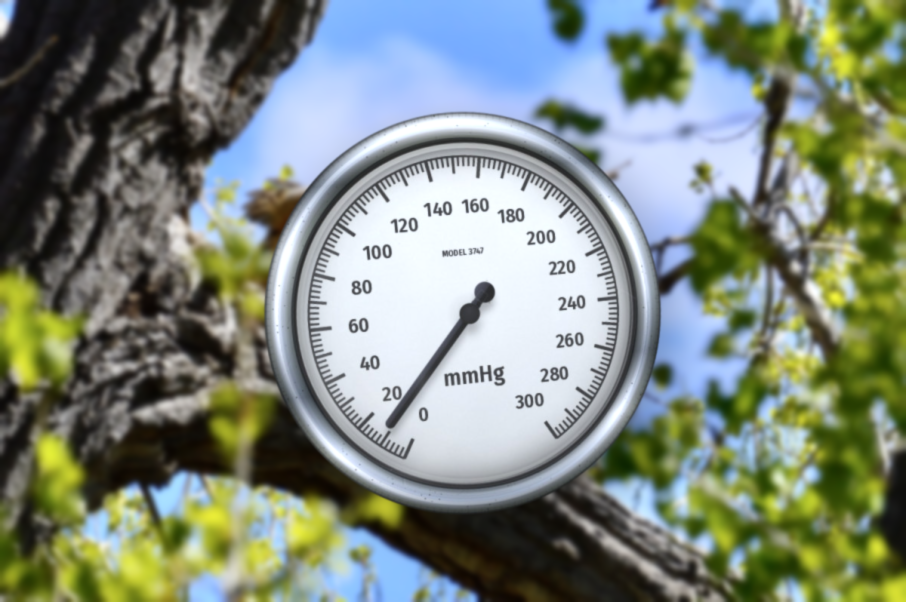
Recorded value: 12; mmHg
